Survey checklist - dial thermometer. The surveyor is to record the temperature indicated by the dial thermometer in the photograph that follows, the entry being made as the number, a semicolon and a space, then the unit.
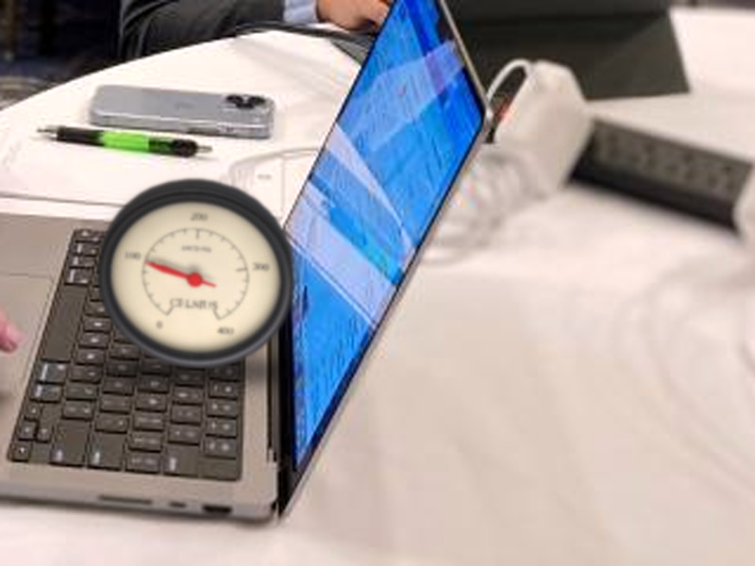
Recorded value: 100; °C
